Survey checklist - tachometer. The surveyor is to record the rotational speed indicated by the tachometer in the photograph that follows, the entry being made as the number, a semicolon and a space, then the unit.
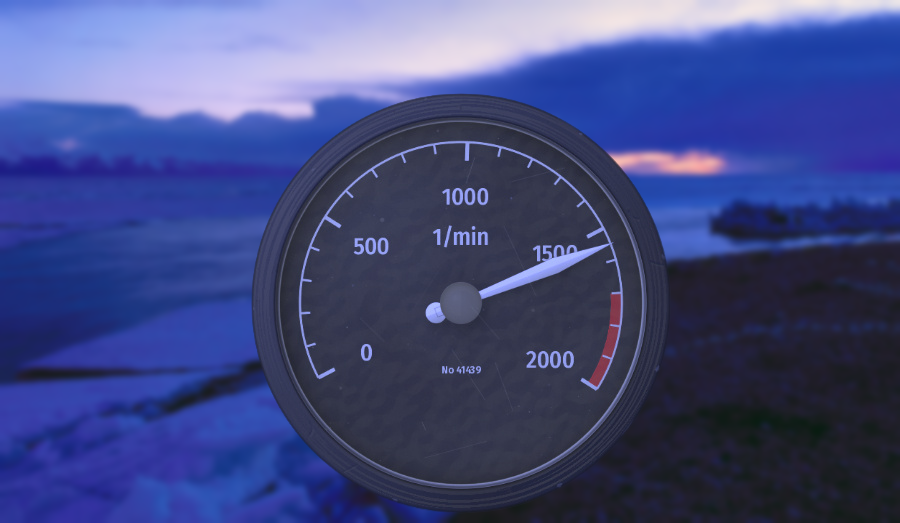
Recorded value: 1550; rpm
